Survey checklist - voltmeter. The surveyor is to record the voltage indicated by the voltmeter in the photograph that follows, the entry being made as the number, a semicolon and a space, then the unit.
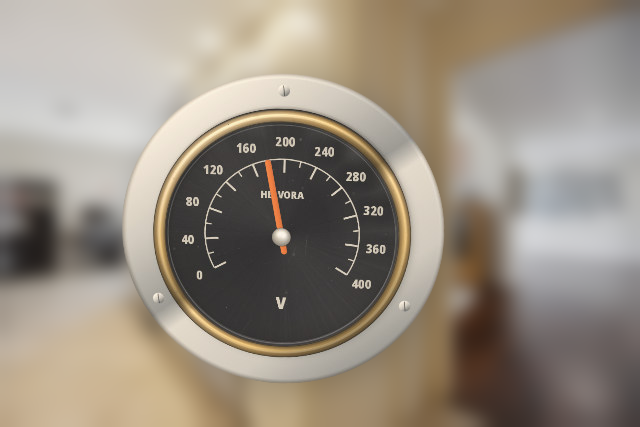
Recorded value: 180; V
